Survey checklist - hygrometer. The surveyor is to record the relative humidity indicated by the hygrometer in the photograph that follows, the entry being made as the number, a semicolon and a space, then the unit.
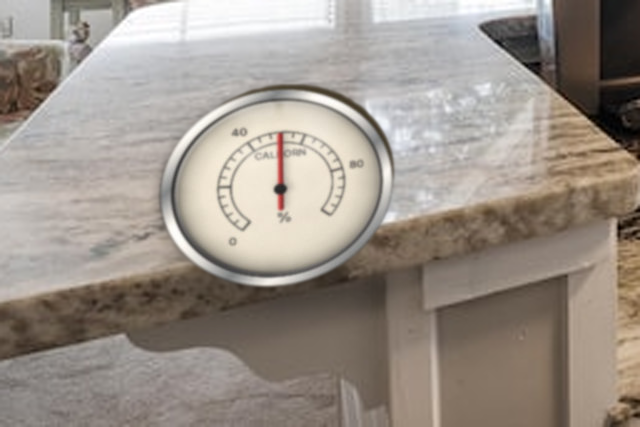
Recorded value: 52; %
